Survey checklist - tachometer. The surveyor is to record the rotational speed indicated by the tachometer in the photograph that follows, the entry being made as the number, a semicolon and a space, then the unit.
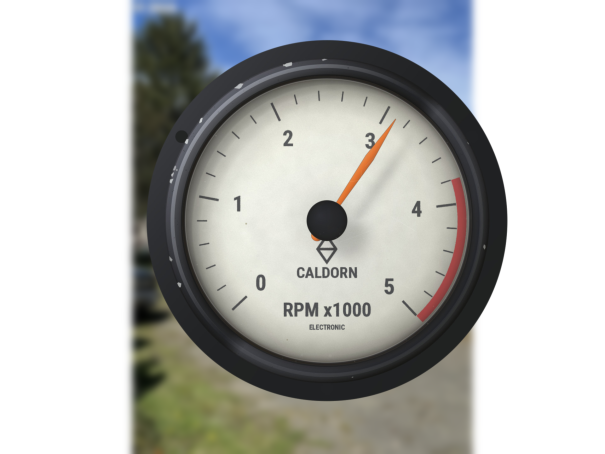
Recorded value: 3100; rpm
